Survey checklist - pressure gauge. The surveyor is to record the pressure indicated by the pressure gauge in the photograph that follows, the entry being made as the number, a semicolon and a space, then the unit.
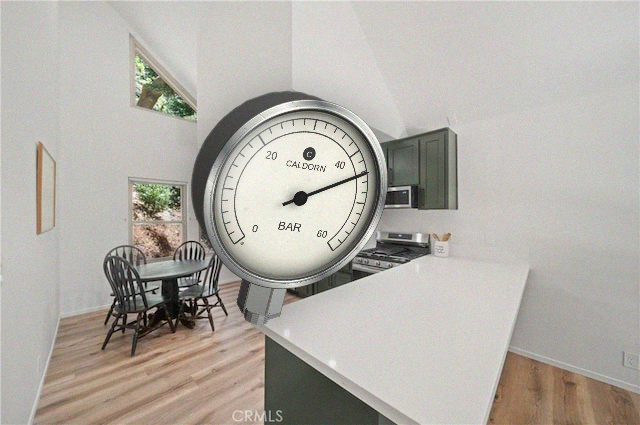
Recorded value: 44; bar
